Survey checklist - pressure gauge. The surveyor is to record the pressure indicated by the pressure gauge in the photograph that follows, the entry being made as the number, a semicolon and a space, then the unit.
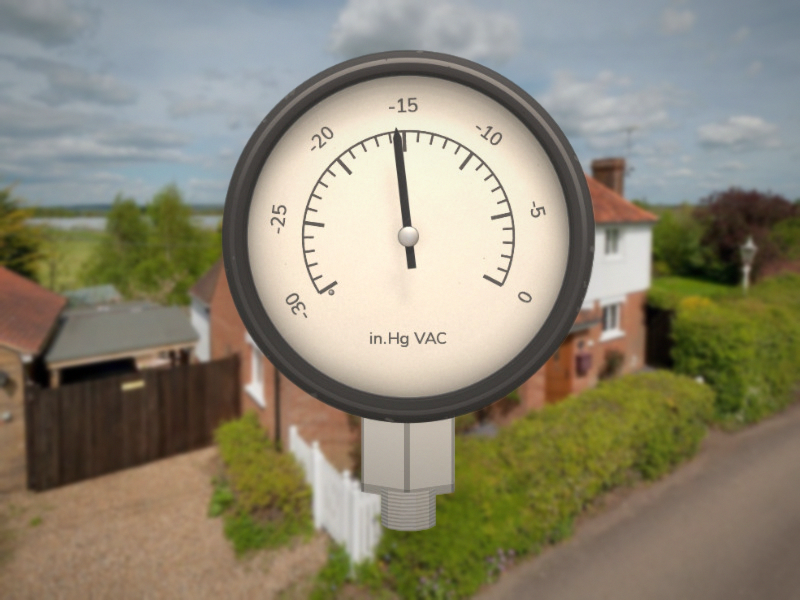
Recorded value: -15.5; inHg
